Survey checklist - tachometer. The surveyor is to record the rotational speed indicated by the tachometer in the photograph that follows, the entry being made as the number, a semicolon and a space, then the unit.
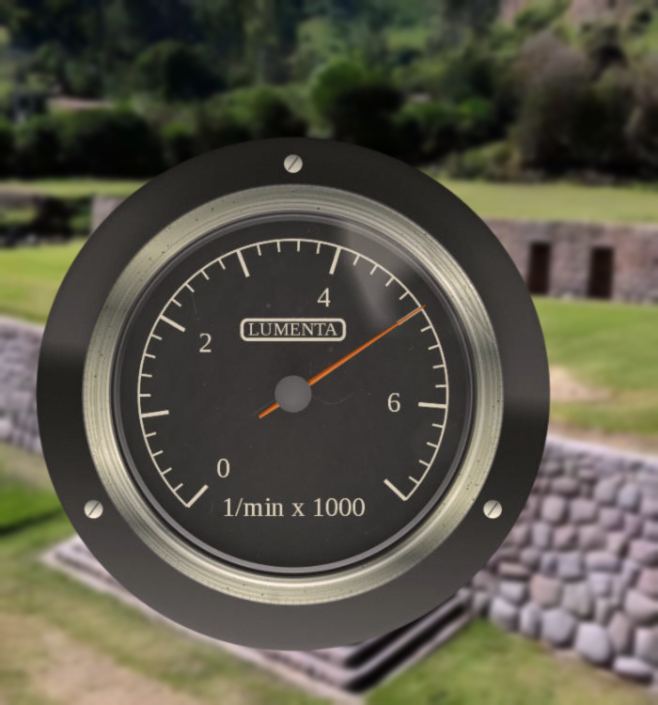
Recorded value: 5000; rpm
